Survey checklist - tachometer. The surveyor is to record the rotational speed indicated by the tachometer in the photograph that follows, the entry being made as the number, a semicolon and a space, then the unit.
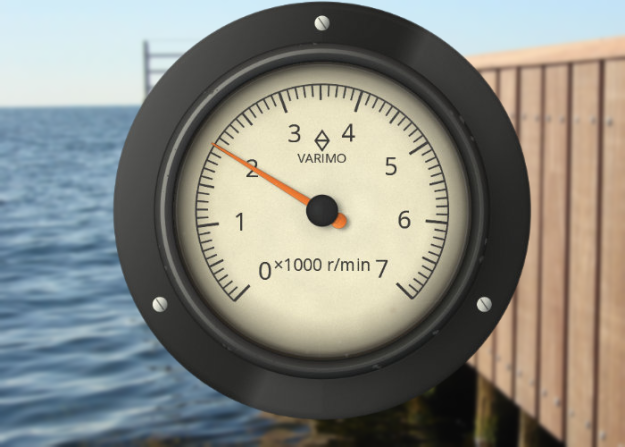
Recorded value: 2000; rpm
